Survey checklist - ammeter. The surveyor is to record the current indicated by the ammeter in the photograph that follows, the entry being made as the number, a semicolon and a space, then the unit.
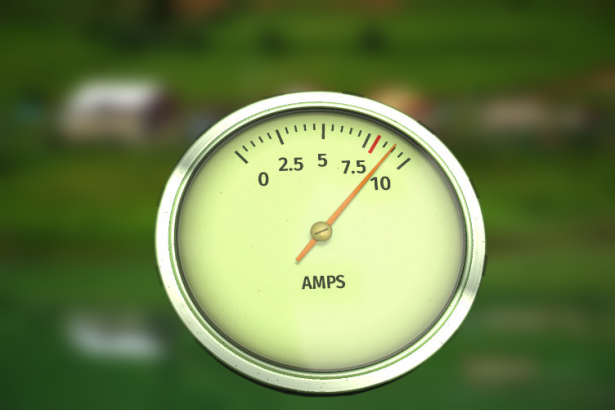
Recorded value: 9; A
